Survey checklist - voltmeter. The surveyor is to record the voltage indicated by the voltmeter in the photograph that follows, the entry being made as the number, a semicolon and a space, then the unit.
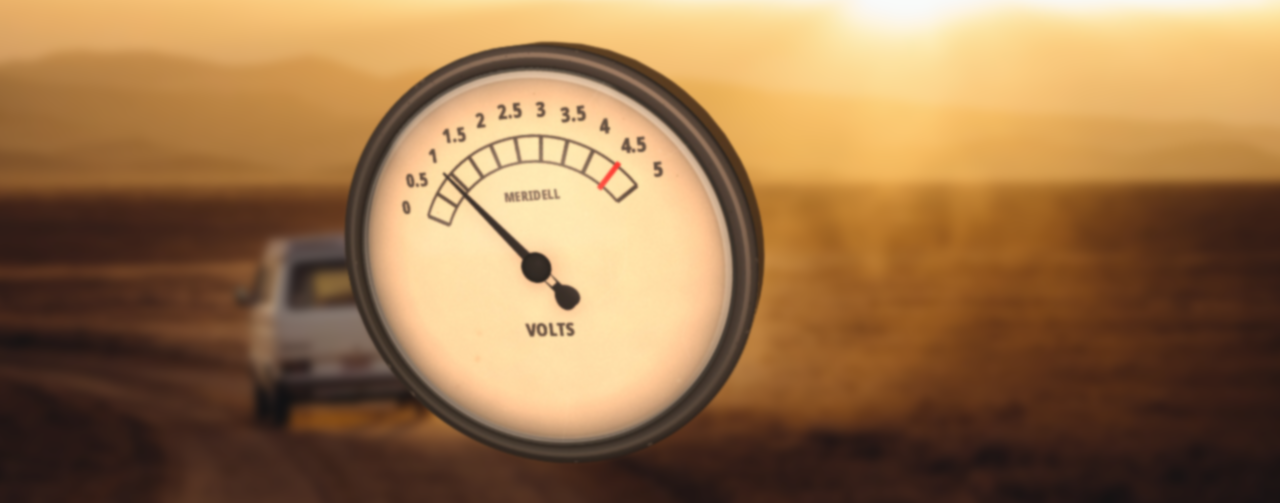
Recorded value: 1; V
